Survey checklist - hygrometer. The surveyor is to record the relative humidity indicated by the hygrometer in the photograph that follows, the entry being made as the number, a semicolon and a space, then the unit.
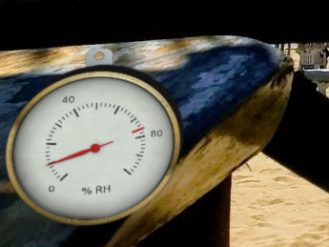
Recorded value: 10; %
